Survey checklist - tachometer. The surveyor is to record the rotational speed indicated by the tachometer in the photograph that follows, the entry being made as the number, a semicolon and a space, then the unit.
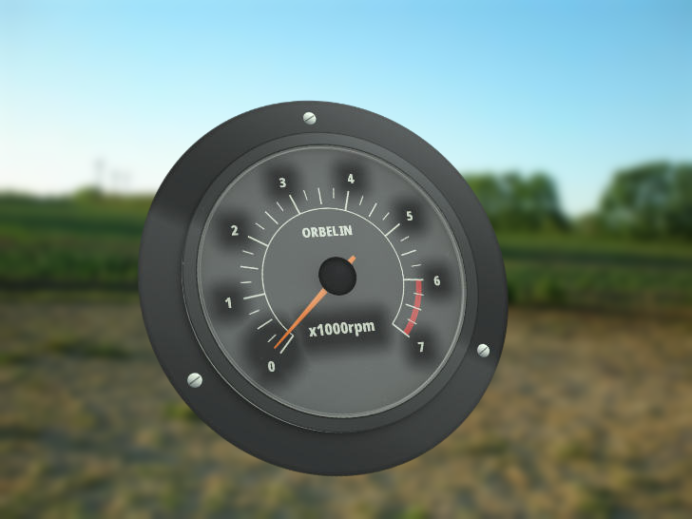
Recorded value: 125; rpm
